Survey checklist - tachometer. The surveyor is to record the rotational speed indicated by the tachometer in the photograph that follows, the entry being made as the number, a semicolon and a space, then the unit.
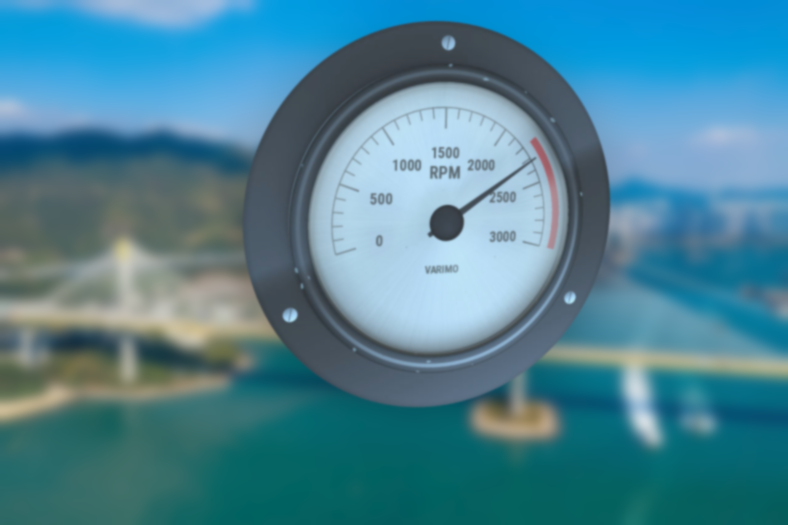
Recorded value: 2300; rpm
